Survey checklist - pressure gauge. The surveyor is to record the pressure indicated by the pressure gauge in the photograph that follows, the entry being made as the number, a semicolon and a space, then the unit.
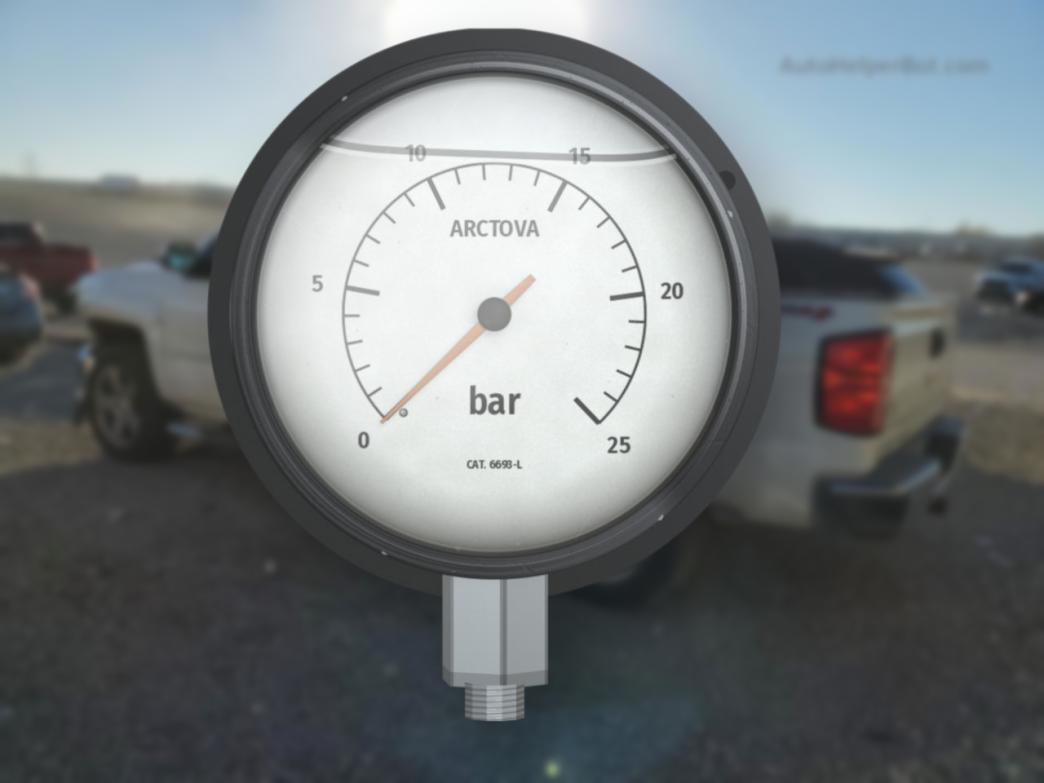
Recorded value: 0; bar
